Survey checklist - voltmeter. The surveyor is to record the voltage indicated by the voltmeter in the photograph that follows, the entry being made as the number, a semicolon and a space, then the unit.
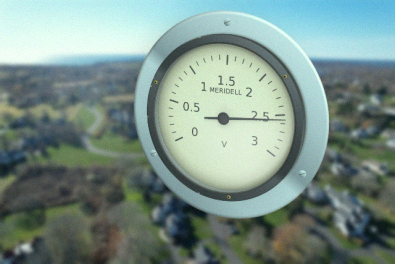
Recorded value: 2.55; V
